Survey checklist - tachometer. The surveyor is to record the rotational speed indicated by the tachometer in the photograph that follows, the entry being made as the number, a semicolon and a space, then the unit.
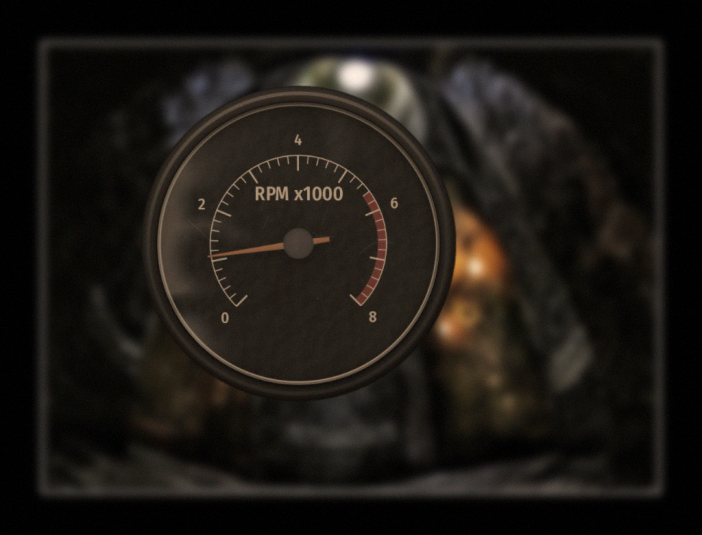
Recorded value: 1100; rpm
